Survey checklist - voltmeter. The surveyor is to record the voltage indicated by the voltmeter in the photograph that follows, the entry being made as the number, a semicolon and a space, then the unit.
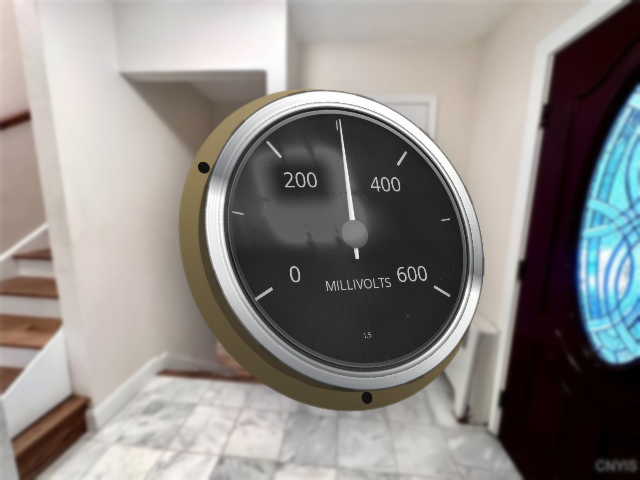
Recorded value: 300; mV
